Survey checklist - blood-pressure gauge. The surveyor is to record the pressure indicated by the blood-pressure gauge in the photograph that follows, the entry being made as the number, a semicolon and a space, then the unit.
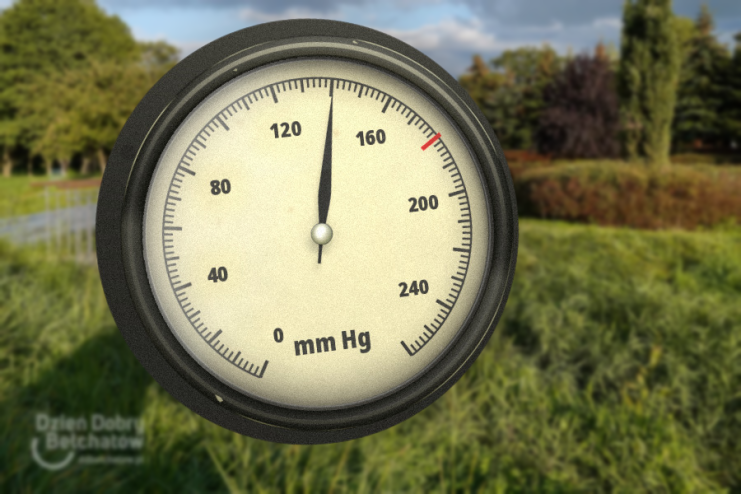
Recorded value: 140; mmHg
